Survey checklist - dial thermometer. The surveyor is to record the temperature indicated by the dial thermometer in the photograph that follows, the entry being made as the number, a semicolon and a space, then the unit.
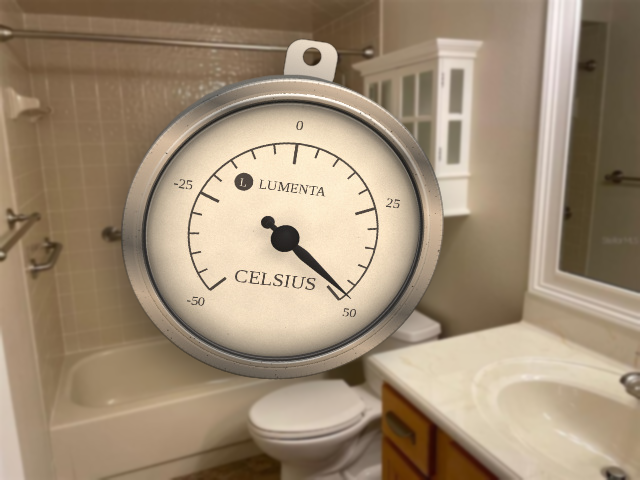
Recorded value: 47.5; °C
